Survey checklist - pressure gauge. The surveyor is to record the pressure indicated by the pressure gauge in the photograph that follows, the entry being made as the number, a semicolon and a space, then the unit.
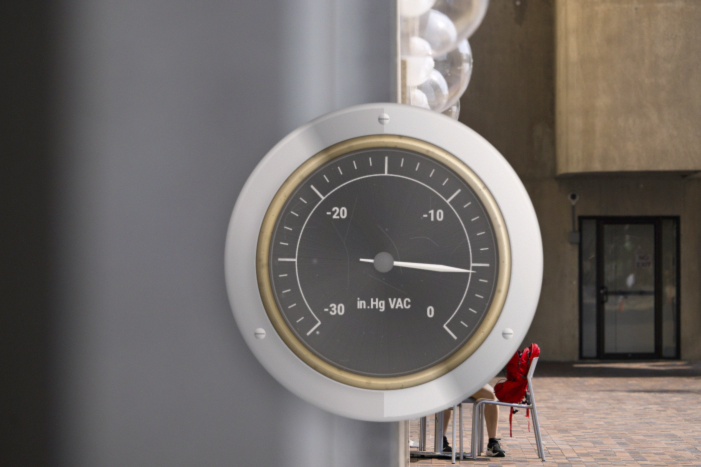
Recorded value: -4.5; inHg
